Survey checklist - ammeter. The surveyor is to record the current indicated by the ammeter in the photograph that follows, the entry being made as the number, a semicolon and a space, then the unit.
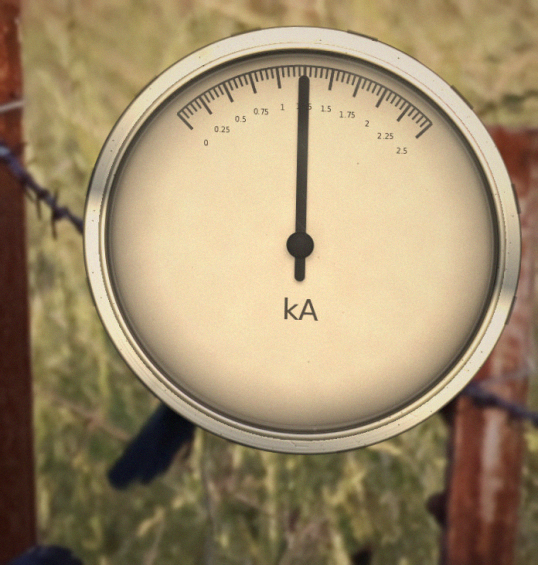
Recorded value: 1.25; kA
